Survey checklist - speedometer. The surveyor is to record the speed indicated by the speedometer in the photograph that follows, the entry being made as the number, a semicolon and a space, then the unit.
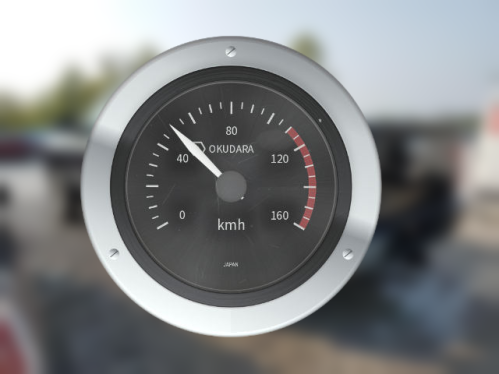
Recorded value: 50; km/h
